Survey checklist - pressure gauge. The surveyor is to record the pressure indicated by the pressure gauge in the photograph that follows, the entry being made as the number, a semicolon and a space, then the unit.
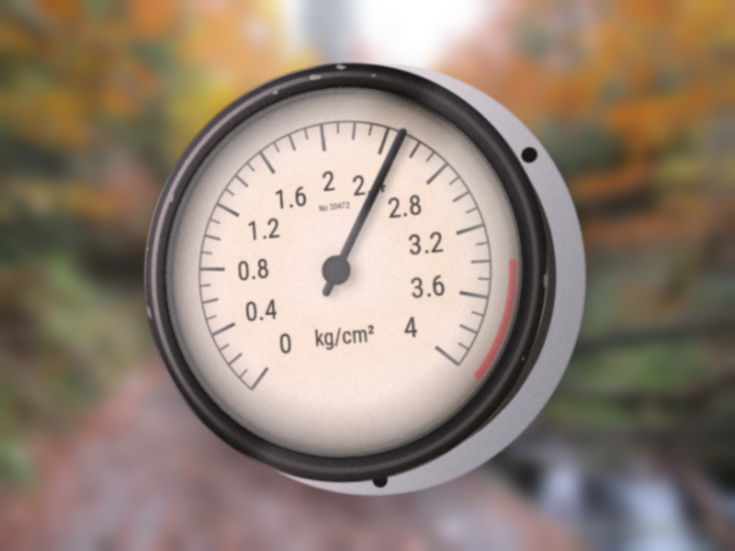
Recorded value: 2.5; kg/cm²
